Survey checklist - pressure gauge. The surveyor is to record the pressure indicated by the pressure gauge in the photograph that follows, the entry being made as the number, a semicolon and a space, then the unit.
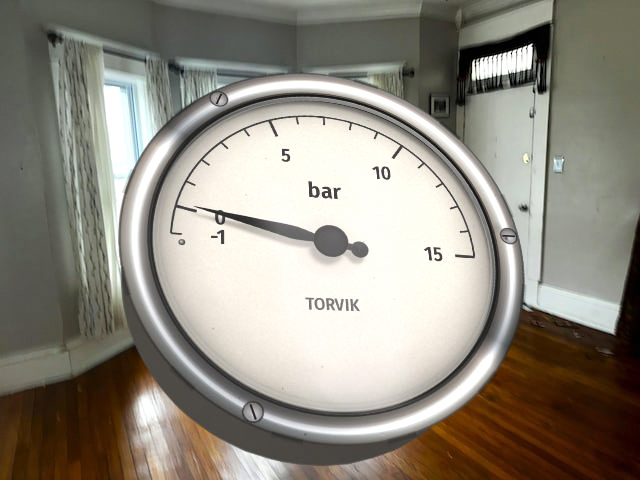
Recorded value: 0; bar
